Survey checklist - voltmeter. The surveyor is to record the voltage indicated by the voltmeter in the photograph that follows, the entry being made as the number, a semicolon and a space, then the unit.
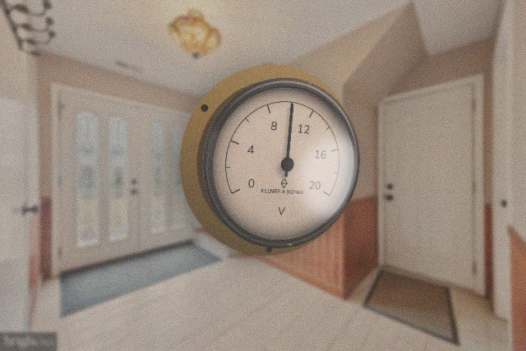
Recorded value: 10; V
